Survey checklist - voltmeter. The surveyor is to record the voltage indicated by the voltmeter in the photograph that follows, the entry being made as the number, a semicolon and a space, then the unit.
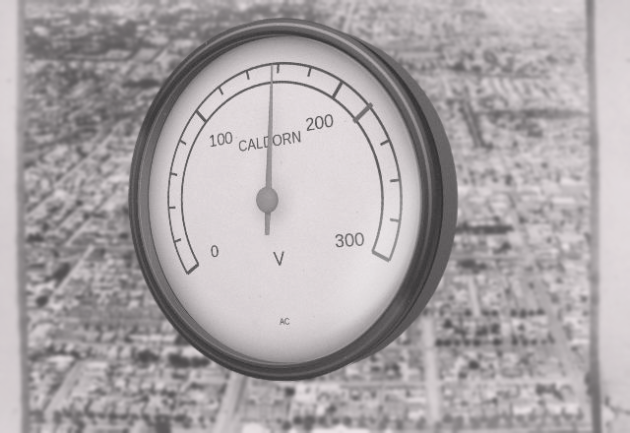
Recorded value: 160; V
